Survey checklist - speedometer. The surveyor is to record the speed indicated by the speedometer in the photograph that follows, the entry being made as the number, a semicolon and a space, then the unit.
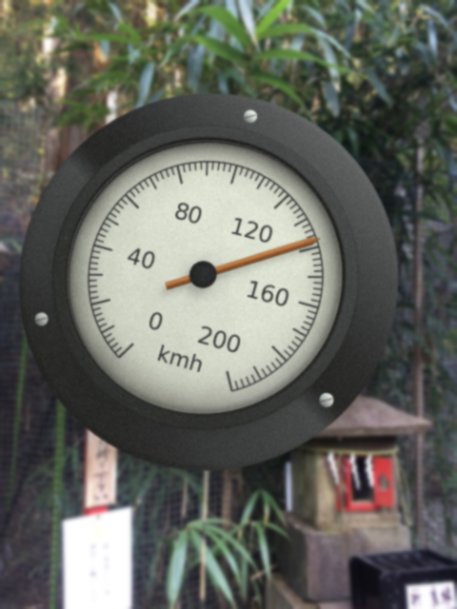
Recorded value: 138; km/h
